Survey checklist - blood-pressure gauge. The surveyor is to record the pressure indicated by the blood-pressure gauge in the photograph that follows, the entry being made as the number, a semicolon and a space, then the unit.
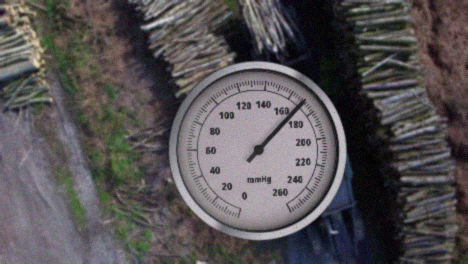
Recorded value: 170; mmHg
